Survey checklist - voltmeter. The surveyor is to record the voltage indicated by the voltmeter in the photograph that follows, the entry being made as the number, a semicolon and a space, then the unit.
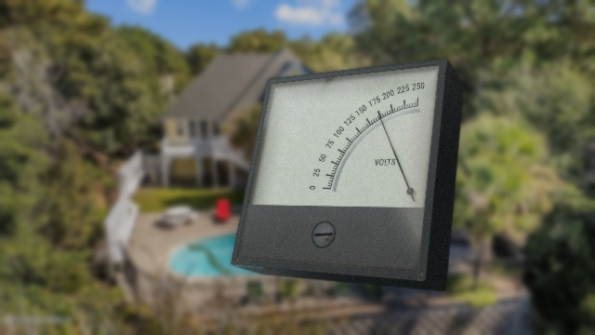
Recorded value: 175; V
